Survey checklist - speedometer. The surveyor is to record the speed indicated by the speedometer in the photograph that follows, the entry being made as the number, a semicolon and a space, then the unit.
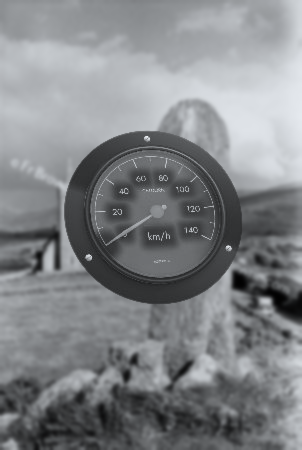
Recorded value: 0; km/h
